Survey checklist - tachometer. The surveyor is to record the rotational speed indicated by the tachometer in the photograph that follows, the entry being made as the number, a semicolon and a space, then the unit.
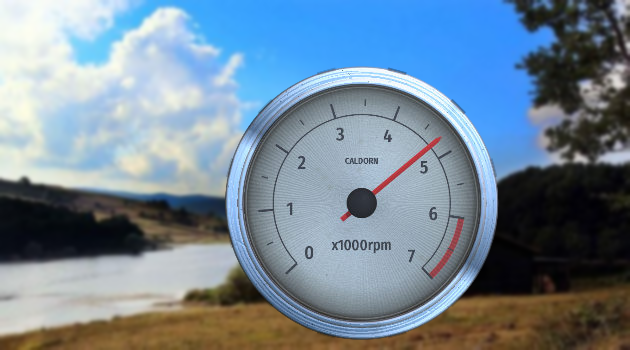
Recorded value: 4750; rpm
